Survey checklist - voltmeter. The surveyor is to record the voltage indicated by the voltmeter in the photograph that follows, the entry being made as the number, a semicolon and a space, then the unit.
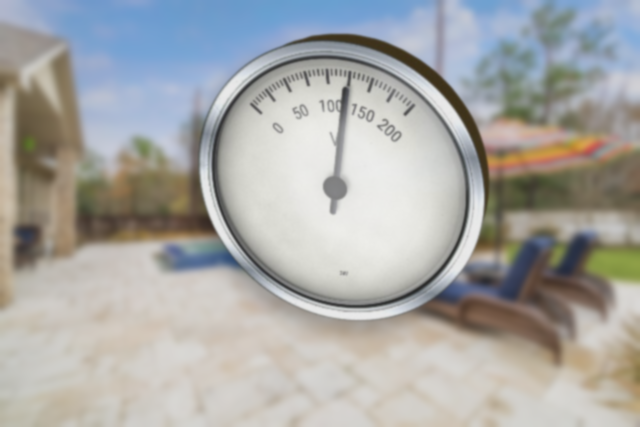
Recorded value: 125; V
